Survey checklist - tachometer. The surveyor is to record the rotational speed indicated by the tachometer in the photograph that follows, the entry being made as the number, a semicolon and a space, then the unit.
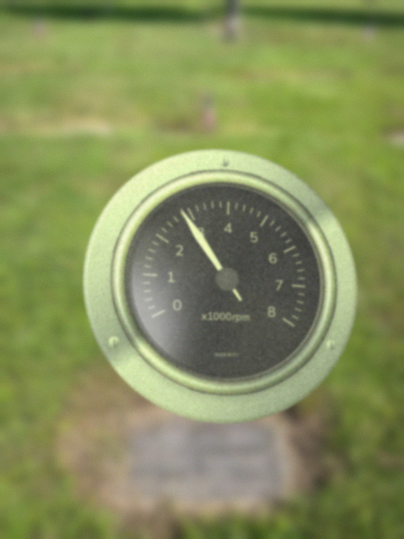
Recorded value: 2800; rpm
